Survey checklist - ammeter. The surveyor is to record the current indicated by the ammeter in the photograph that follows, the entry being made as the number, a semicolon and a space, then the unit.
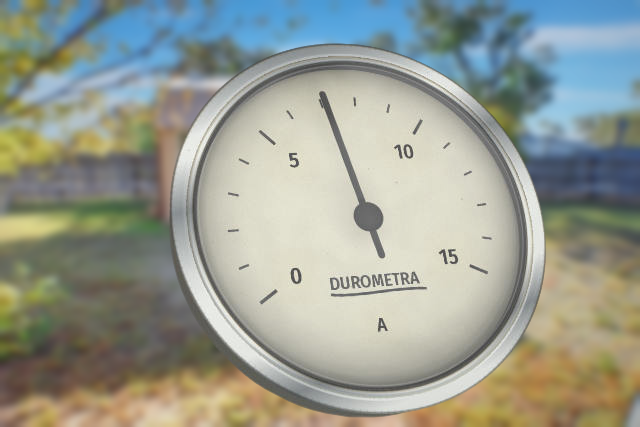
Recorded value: 7; A
